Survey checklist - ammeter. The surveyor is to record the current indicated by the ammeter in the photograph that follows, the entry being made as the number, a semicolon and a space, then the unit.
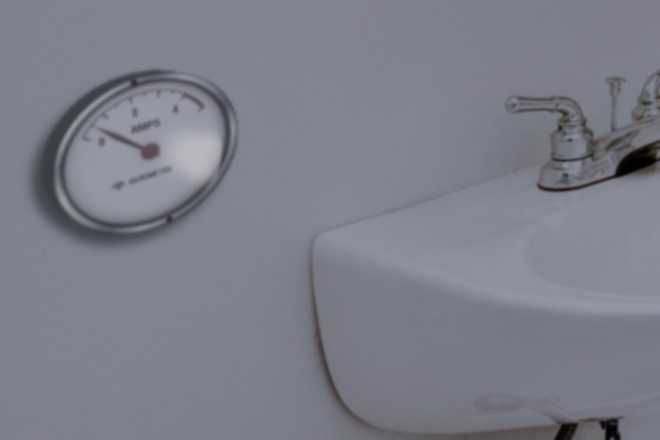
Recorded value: 0.5; A
